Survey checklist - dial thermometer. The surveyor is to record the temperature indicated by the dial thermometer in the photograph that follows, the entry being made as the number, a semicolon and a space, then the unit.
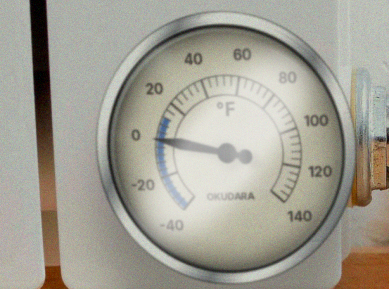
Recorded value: 0; °F
